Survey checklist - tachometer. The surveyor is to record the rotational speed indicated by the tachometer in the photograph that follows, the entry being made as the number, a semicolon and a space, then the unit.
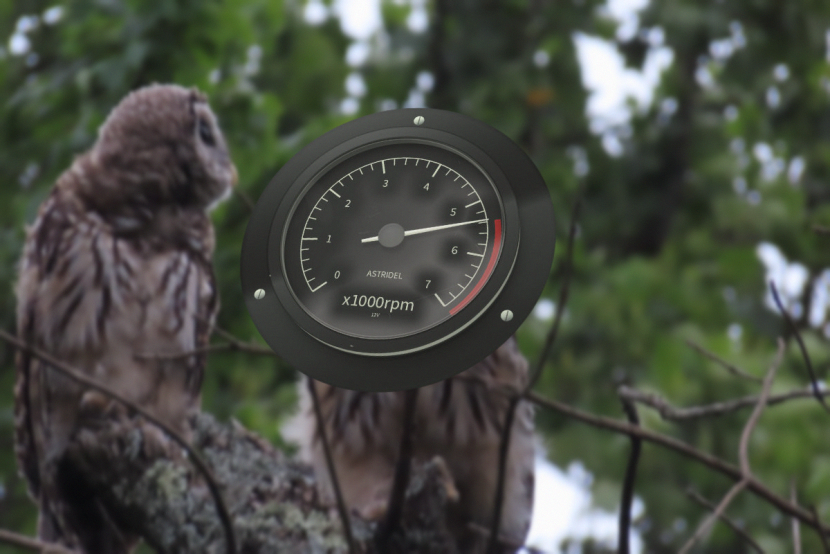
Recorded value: 5400; rpm
